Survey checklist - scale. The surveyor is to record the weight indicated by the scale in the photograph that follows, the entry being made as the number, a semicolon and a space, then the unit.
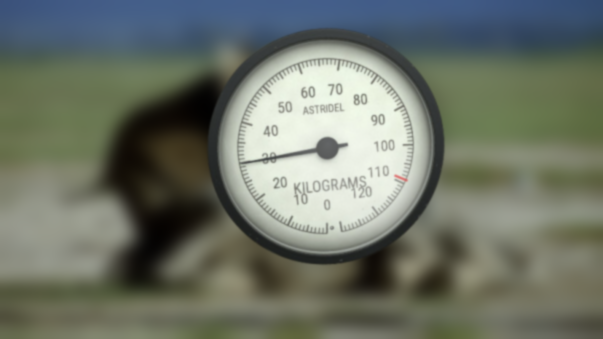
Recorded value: 30; kg
